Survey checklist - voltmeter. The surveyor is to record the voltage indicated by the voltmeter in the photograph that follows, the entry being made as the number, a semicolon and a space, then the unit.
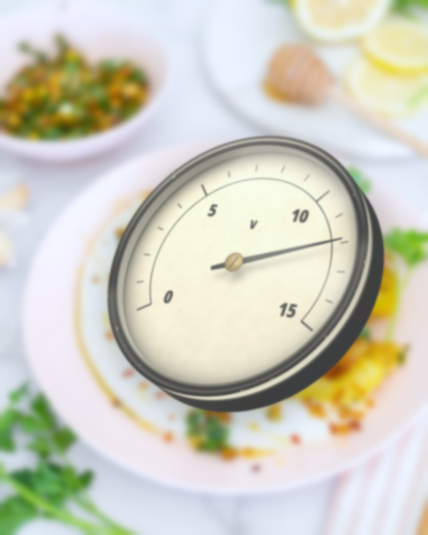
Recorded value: 12; V
